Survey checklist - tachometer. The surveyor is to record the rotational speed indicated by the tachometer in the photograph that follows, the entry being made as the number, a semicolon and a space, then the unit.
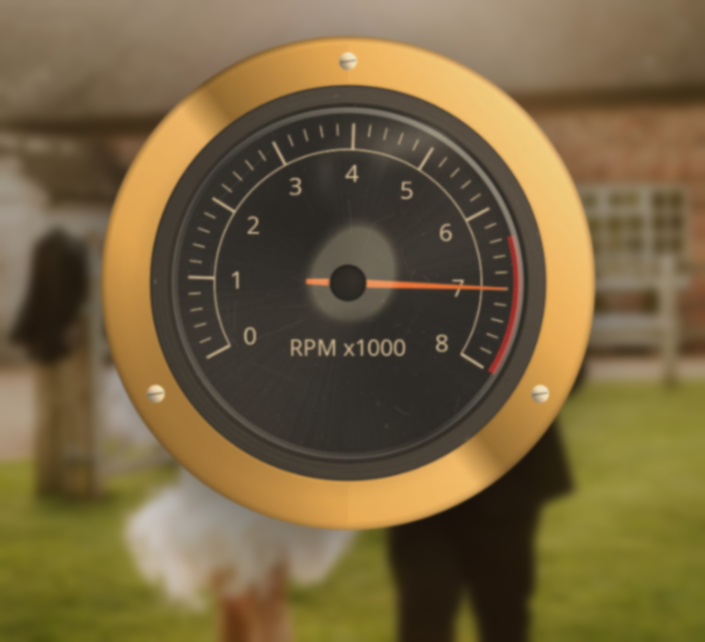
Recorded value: 7000; rpm
